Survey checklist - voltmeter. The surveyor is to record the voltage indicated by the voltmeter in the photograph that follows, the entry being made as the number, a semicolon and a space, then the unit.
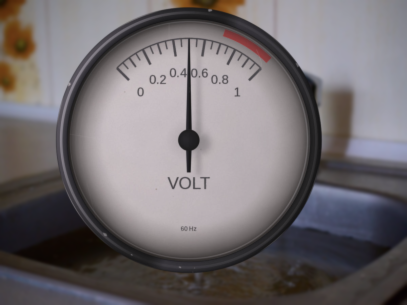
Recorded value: 0.5; V
